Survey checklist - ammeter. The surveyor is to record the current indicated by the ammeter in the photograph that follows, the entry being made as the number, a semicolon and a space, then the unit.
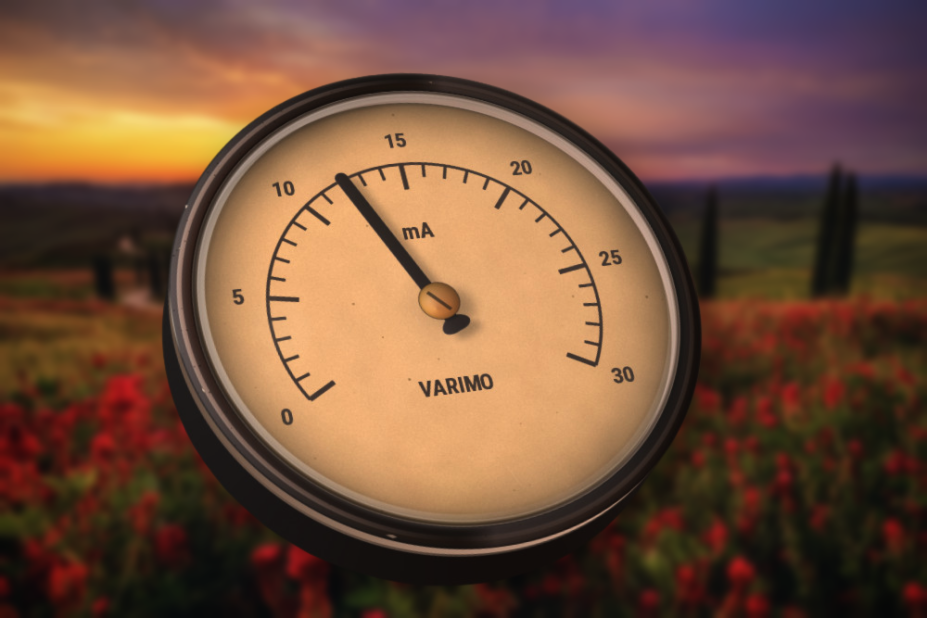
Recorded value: 12; mA
